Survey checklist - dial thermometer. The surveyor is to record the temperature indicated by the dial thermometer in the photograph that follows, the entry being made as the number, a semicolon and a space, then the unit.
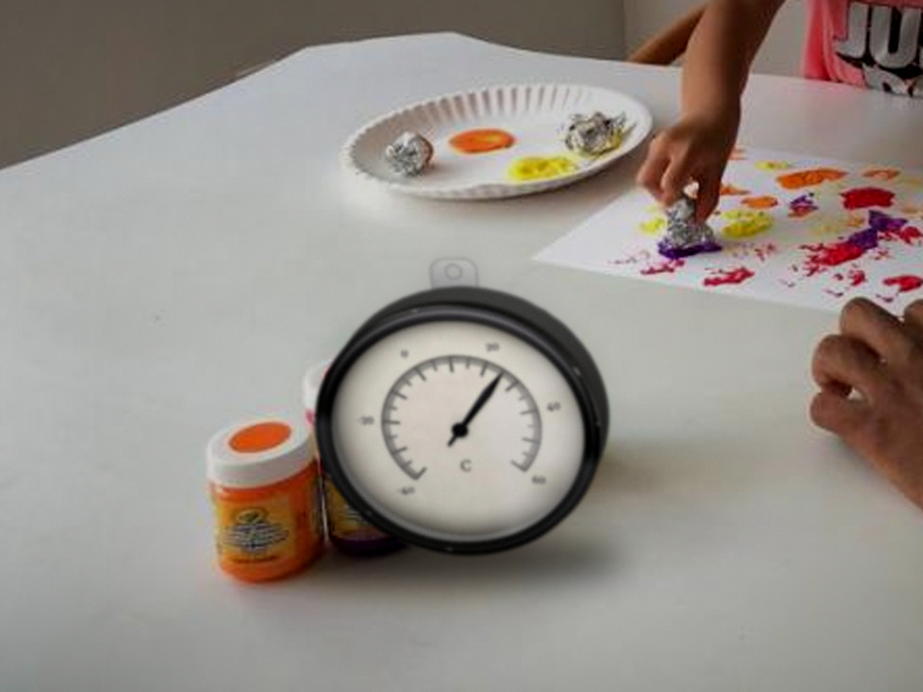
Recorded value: 25; °C
